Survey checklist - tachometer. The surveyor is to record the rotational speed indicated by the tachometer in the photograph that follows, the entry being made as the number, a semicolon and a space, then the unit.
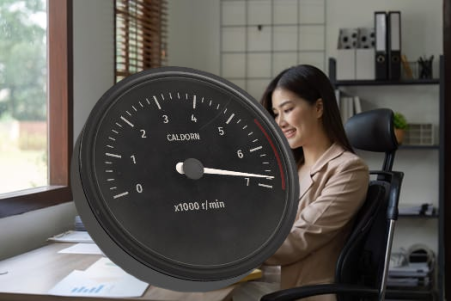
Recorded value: 6800; rpm
